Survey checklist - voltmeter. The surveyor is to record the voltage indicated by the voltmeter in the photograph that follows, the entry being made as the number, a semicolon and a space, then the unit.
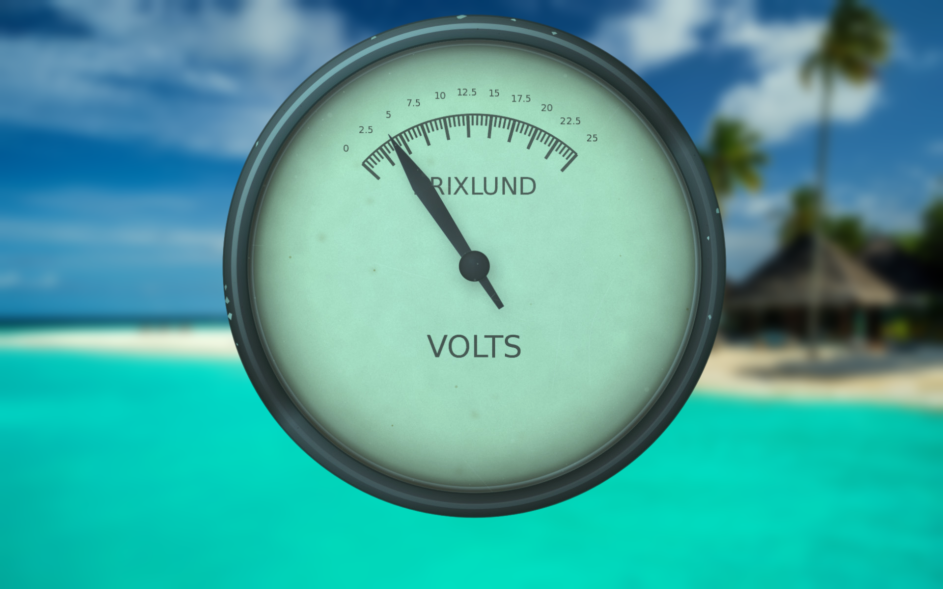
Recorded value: 4; V
